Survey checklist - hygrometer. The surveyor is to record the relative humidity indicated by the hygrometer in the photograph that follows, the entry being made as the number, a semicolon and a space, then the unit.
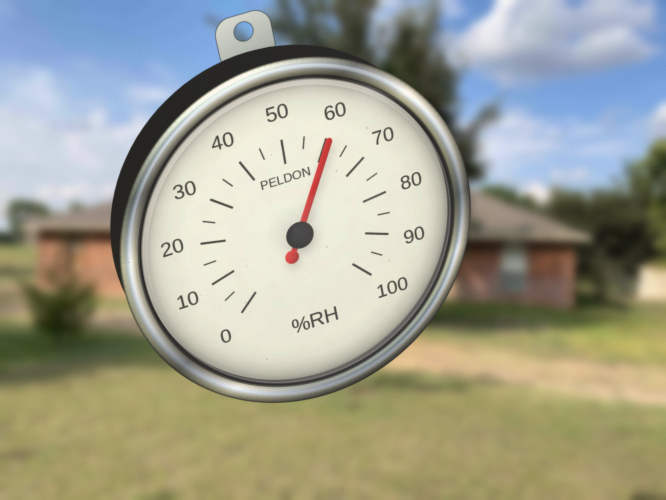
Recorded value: 60; %
